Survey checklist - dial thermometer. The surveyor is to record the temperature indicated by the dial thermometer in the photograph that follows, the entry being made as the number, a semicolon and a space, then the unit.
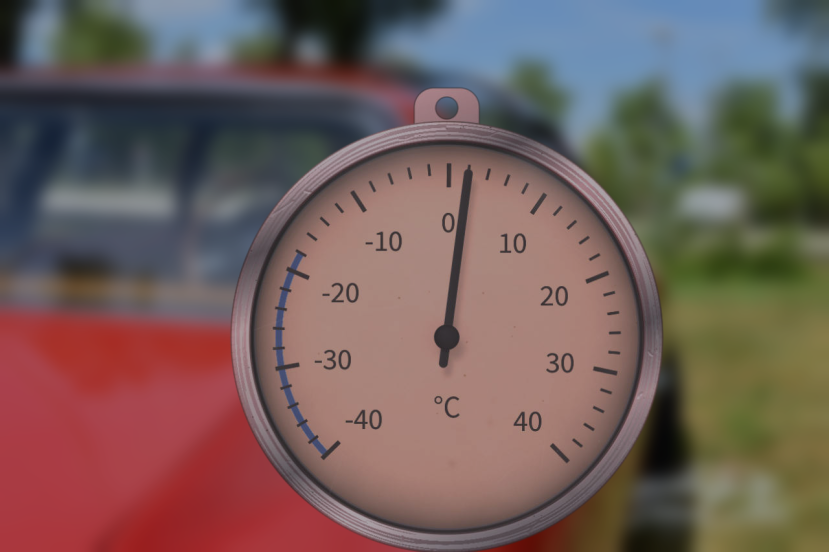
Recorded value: 2; °C
